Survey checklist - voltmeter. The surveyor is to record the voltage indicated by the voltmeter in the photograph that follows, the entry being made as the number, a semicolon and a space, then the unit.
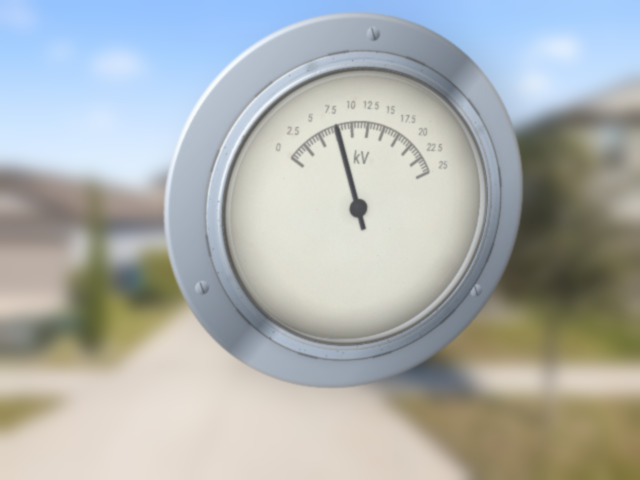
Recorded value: 7.5; kV
